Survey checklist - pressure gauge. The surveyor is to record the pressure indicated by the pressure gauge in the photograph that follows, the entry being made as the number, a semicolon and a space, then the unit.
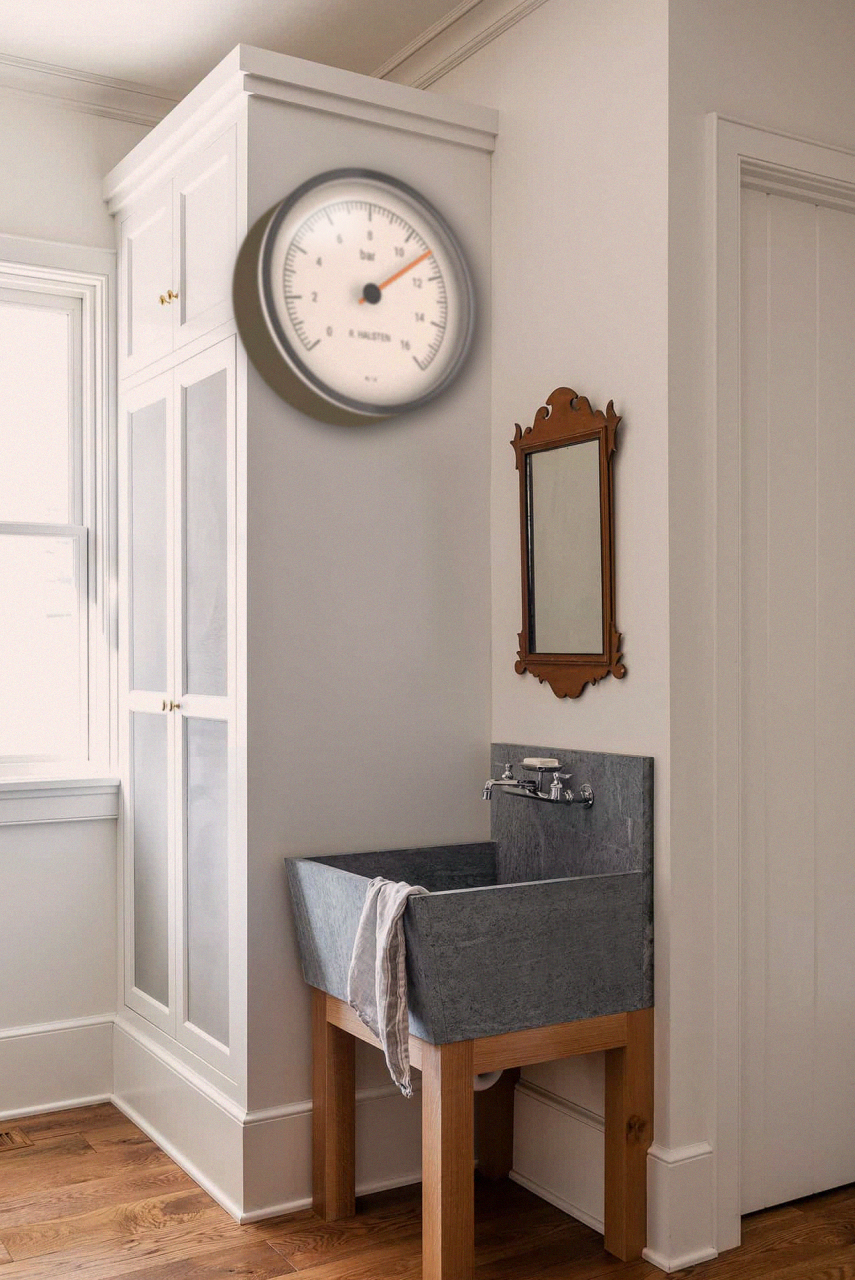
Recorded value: 11; bar
